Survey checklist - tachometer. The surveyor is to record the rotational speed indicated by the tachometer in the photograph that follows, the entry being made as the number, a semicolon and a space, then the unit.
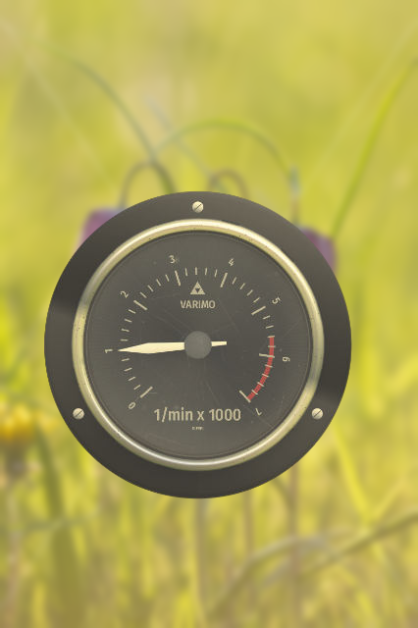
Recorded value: 1000; rpm
